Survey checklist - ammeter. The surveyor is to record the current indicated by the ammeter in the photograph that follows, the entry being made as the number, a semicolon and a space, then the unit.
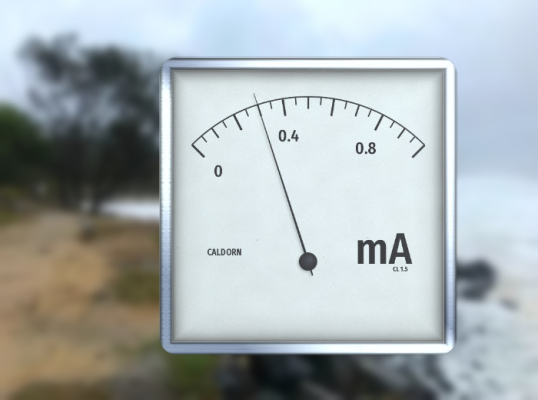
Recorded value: 0.3; mA
